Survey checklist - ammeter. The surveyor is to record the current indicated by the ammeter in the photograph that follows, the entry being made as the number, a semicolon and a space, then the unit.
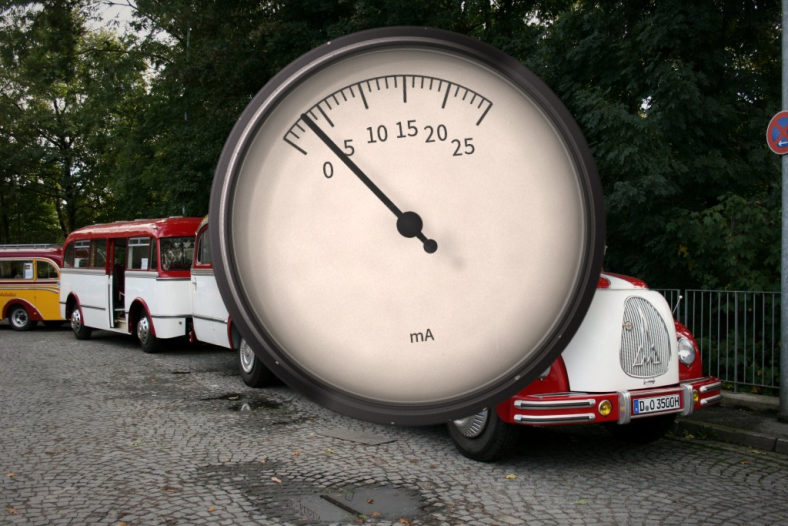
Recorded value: 3; mA
